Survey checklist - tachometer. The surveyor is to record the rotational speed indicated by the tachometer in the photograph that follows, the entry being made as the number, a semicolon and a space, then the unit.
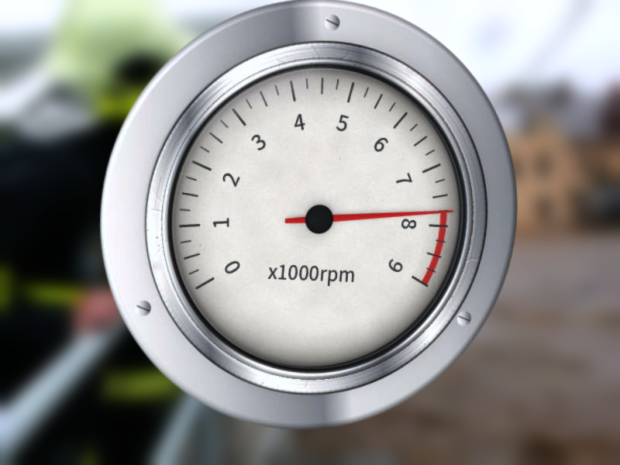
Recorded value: 7750; rpm
